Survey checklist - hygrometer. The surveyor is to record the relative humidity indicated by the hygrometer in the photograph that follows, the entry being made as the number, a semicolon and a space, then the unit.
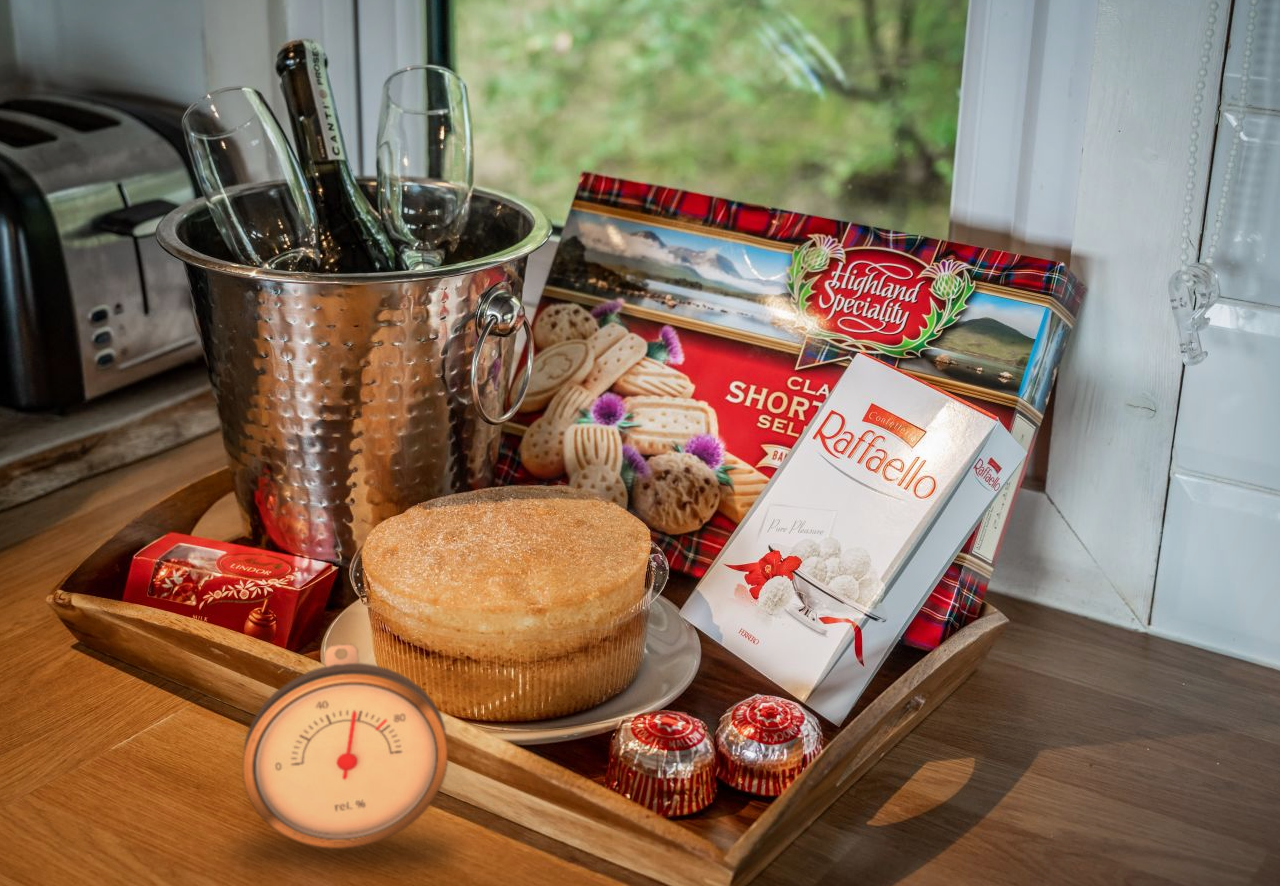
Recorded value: 56; %
